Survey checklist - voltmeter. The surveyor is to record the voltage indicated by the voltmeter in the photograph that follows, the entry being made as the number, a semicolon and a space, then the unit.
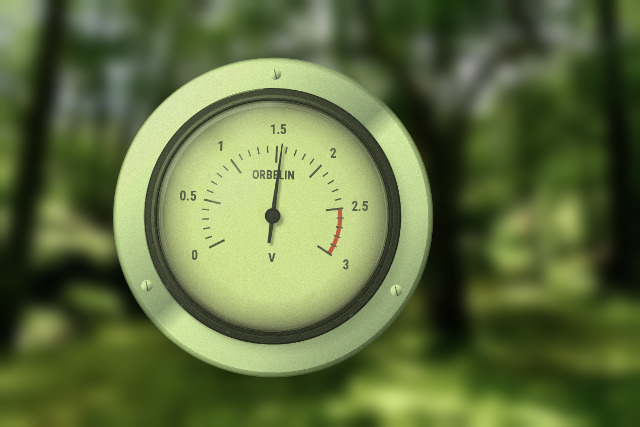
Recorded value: 1.55; V
